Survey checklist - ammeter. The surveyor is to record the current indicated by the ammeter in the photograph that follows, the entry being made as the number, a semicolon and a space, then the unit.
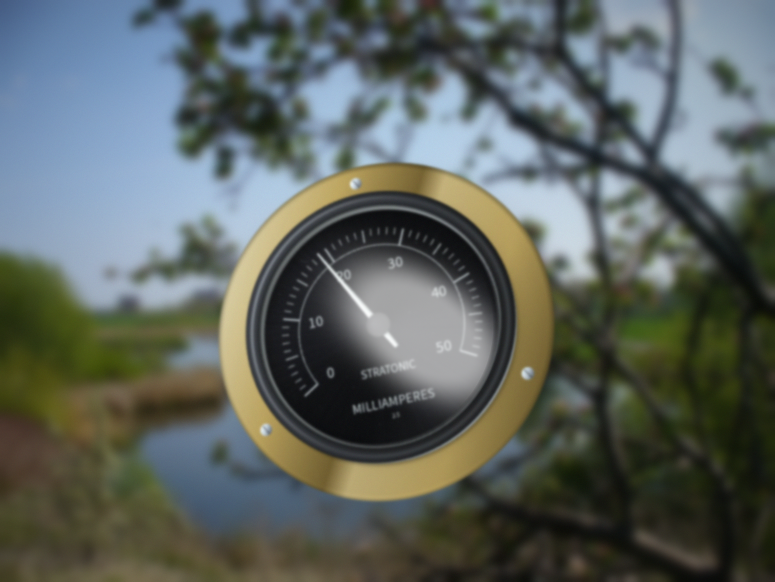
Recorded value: 19; mA
